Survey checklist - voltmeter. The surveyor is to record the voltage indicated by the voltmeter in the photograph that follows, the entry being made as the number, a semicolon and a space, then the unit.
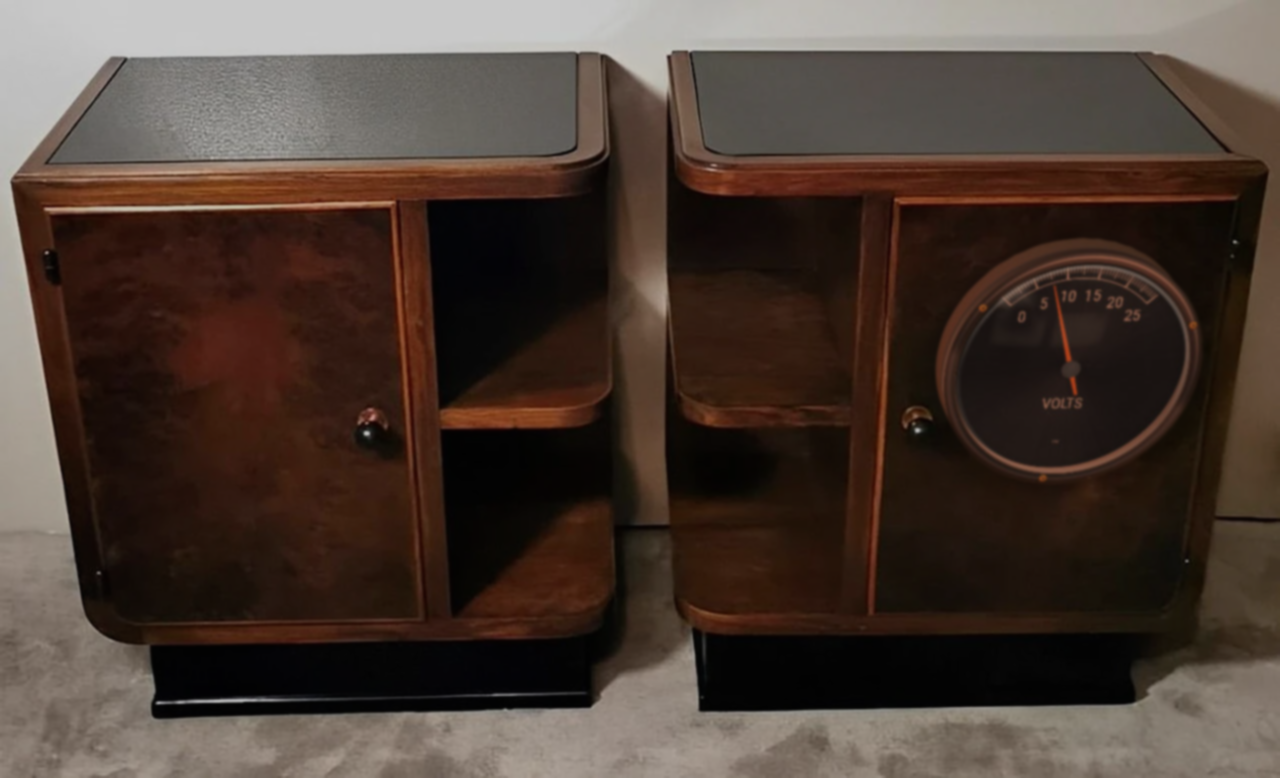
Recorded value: 7.5; V
